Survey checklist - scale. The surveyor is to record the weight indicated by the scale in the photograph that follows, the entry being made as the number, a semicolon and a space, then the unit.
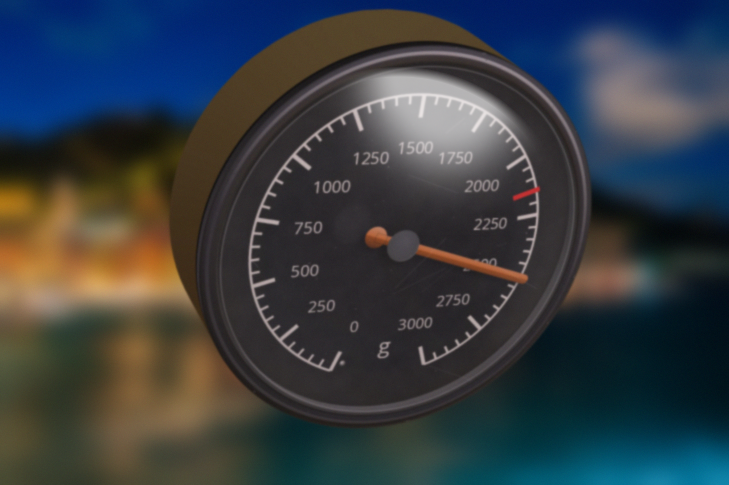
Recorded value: 2500; g
